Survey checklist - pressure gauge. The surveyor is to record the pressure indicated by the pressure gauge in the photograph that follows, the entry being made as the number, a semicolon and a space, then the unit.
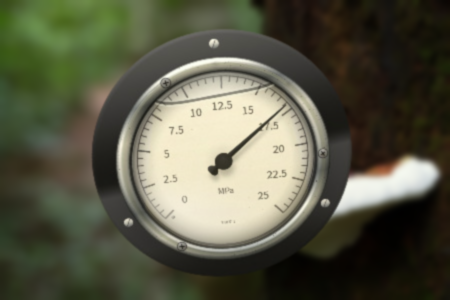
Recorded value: 17; MPa
